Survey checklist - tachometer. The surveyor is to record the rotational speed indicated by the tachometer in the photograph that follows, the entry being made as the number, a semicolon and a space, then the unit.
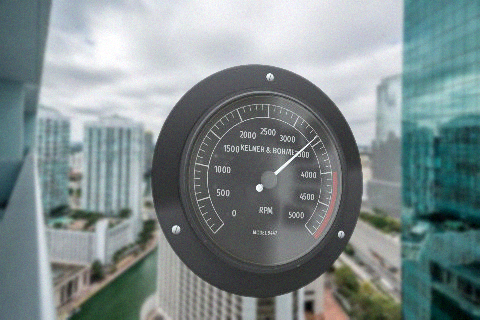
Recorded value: 3400; rpm
